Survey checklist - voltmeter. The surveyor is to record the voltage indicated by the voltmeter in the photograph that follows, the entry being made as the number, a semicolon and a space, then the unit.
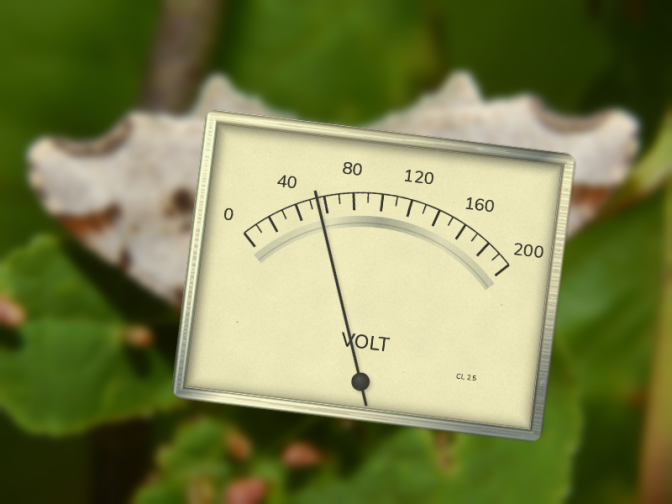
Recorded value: 55; V
